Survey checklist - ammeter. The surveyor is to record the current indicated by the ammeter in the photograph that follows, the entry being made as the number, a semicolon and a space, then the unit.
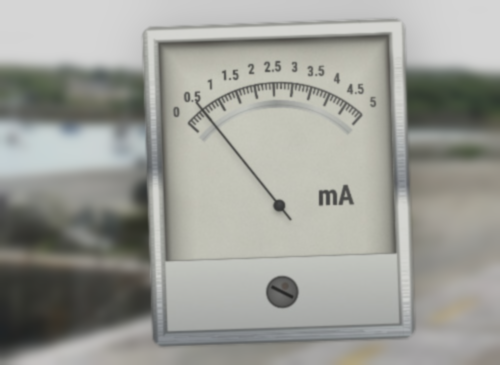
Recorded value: 0.5; mA
